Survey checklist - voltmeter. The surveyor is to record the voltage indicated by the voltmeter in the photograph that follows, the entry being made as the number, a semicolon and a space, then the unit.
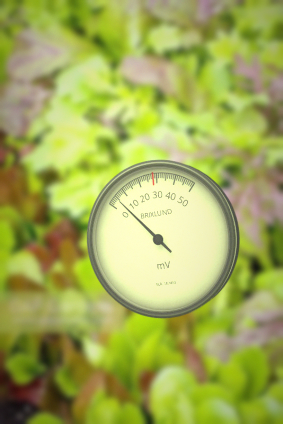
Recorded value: 5; mV
